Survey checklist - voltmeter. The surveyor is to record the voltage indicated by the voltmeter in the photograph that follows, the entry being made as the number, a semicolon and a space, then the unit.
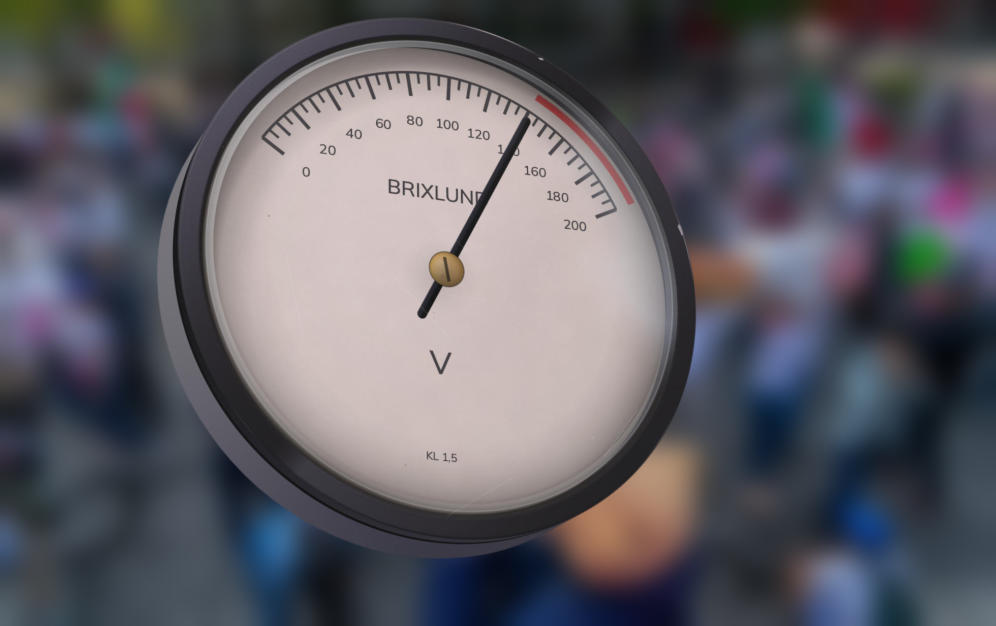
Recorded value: 140; V
